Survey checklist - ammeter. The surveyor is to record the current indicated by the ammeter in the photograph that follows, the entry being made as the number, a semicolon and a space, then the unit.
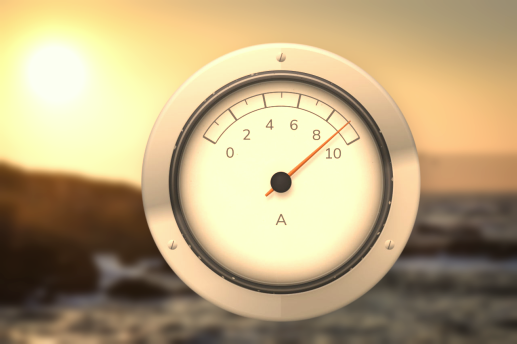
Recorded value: 9; A
